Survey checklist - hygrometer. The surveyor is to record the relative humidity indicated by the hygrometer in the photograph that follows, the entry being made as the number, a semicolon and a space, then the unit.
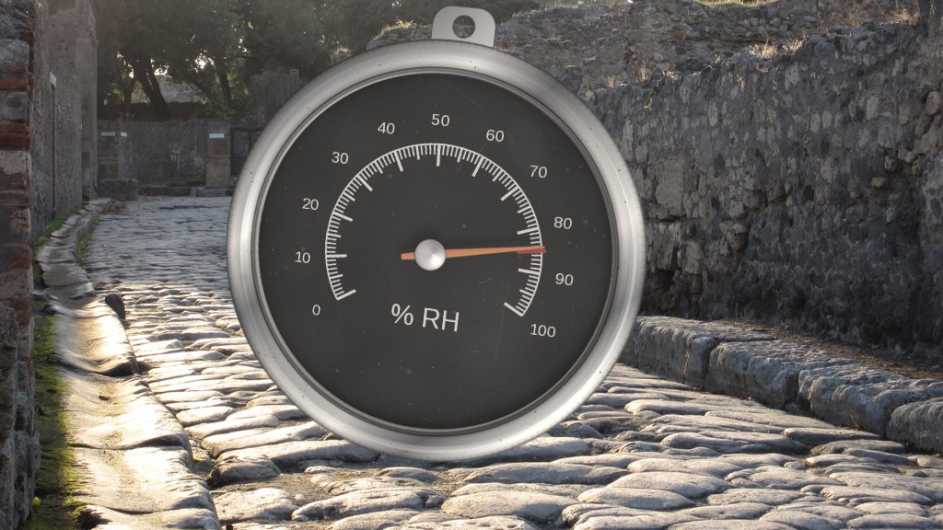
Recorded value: 84; %
